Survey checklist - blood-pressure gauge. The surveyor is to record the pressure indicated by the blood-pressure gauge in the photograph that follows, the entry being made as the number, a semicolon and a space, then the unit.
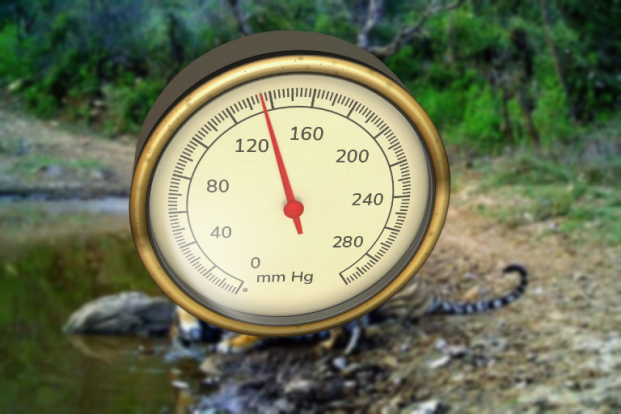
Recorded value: 136; mmHg
